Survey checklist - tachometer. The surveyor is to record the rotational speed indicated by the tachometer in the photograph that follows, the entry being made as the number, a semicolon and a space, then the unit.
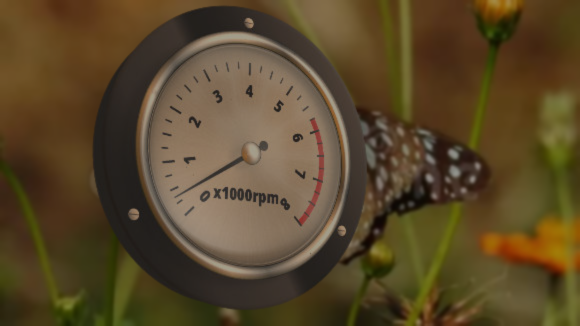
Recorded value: 375; rpm
